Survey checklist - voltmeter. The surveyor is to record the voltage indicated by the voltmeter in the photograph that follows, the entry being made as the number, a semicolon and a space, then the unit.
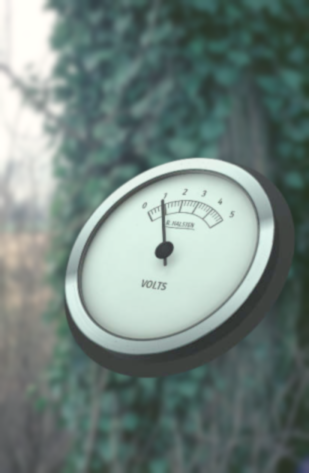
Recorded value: 1; V
